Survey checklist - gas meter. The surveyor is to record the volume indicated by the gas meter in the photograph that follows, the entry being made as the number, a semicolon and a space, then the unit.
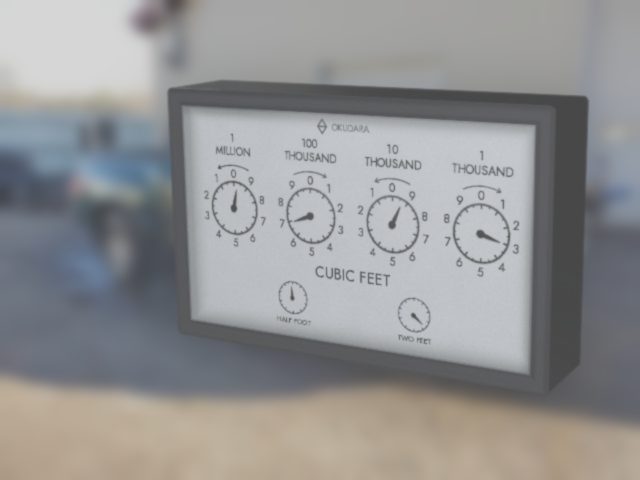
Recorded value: 969300; ft³
